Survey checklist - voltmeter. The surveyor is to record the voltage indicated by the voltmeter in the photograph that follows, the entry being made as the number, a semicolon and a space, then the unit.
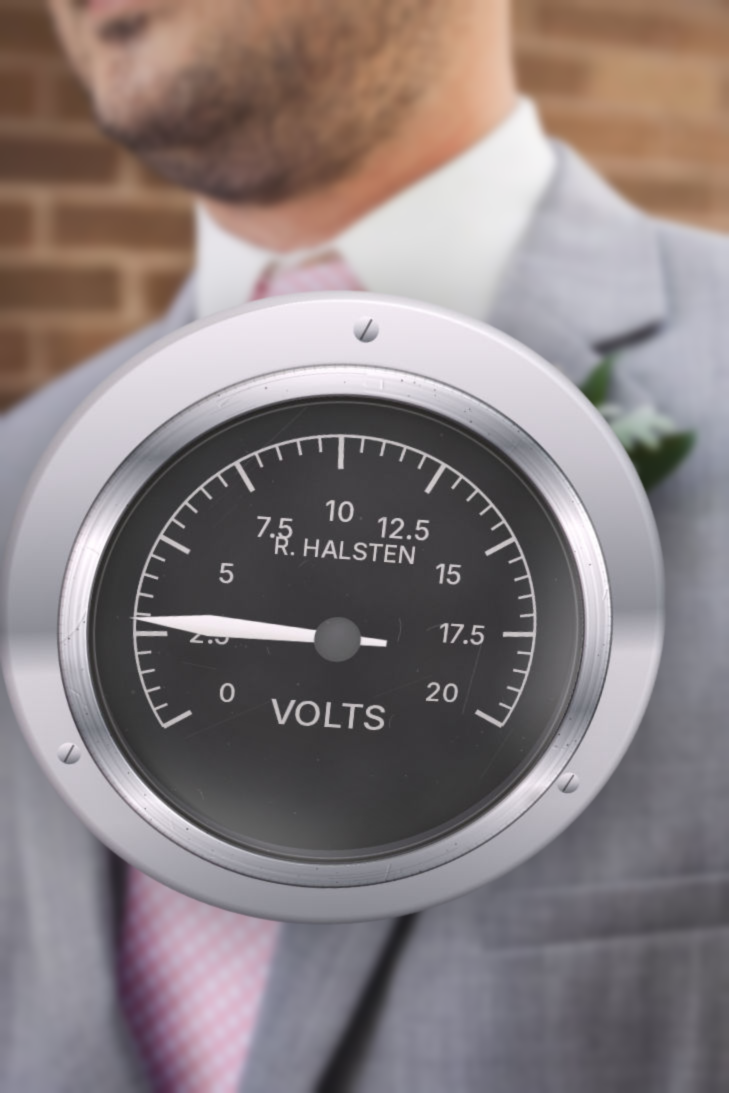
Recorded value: 3; V
